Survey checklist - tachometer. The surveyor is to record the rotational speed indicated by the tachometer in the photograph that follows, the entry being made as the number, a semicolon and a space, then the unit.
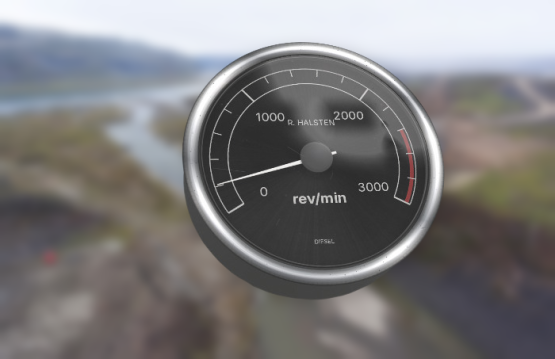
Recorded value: 200; rpm
